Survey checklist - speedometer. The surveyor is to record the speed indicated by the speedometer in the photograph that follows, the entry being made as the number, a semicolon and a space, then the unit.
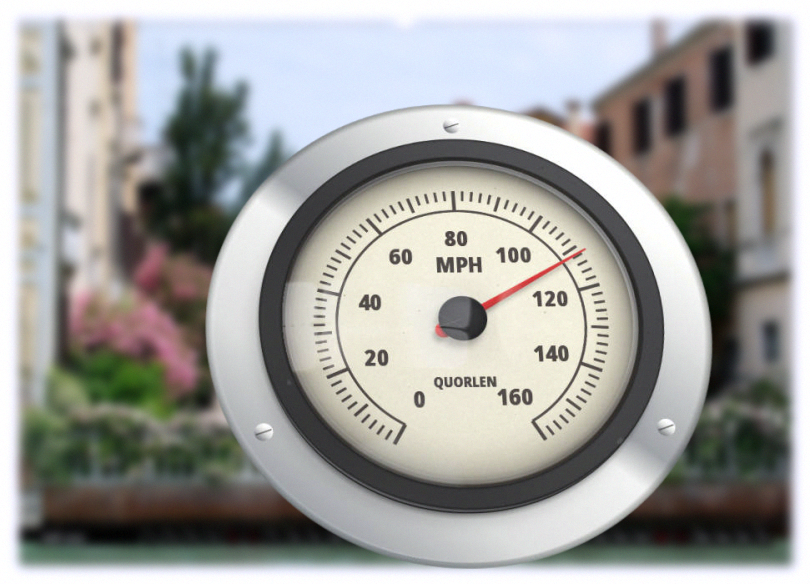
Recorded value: 112; mph
